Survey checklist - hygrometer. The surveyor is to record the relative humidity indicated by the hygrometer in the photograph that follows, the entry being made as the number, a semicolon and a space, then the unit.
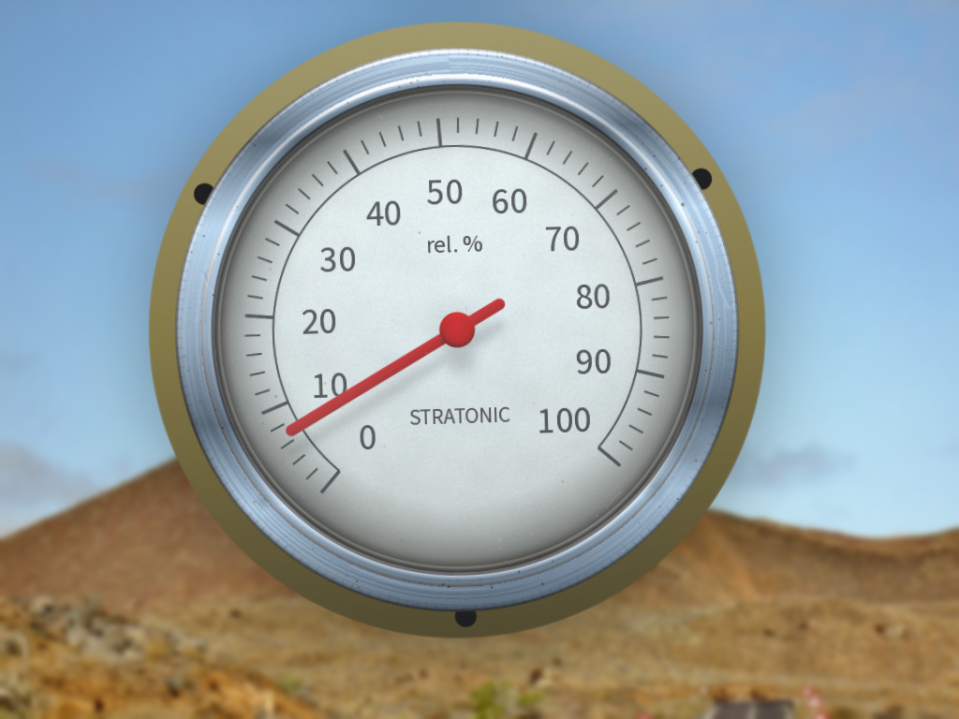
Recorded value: 7; %
